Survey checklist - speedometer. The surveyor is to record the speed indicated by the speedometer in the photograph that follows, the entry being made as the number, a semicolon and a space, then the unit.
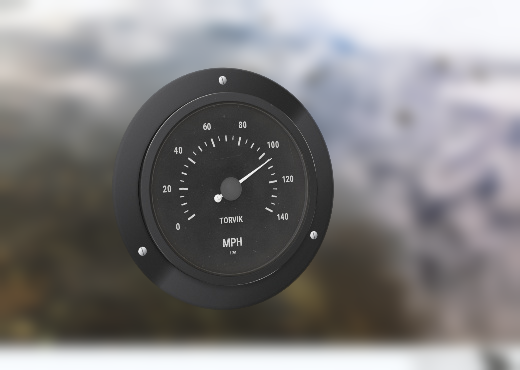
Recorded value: 105; mph
